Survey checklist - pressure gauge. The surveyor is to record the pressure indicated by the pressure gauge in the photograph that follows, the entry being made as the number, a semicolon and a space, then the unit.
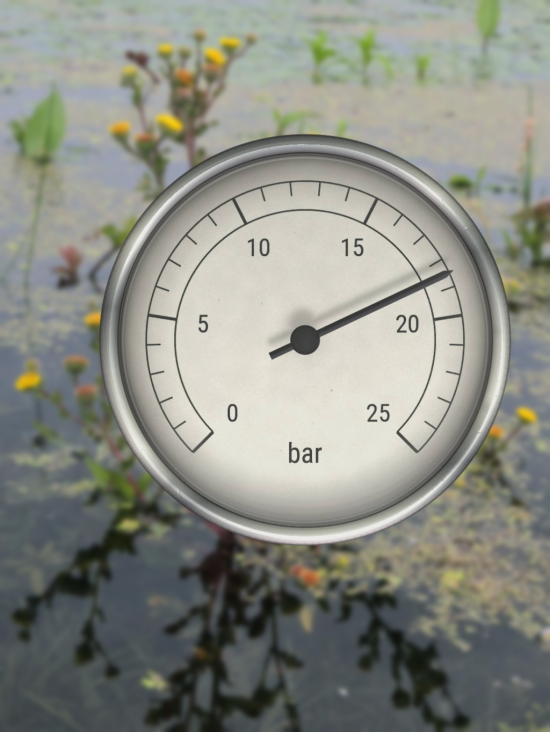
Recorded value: 18.5; bar
